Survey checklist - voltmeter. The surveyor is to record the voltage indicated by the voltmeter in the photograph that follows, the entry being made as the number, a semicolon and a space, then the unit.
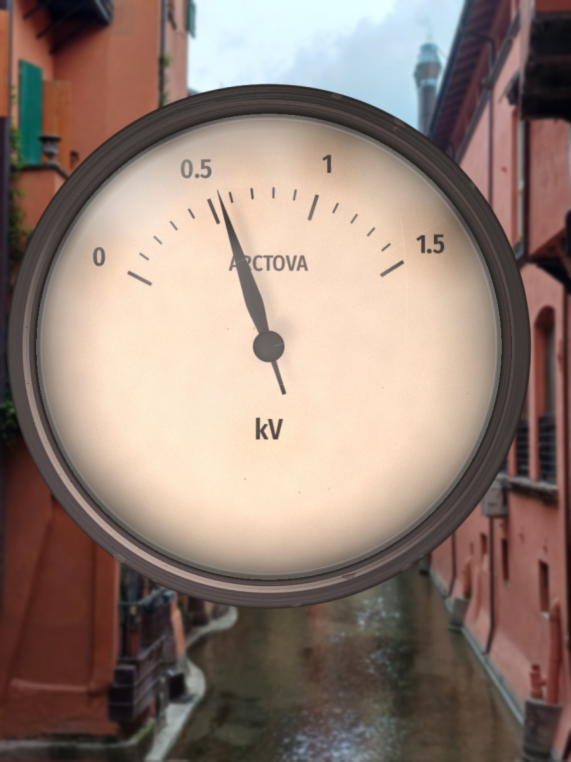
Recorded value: 0.55; kV
